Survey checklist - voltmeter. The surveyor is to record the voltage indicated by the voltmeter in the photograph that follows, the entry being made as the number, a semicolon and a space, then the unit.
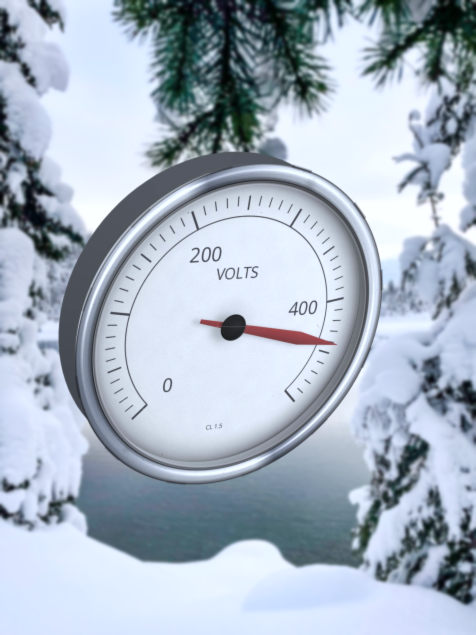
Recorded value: 440; V
